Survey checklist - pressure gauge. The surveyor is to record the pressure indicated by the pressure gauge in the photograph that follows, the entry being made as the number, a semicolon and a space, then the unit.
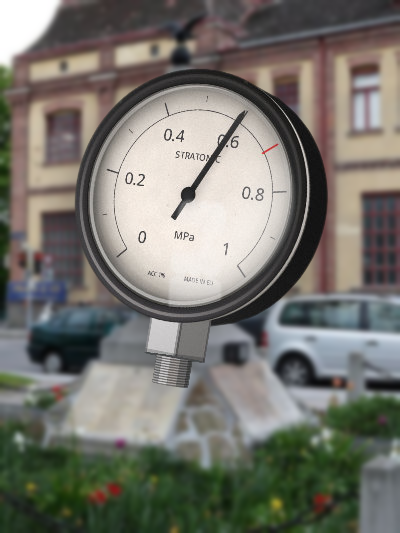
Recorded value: 0.6; MPa
